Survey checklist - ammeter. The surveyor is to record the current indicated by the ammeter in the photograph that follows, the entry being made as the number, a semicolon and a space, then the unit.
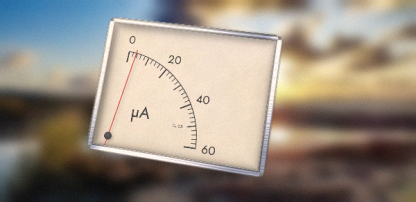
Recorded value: 4; µA
